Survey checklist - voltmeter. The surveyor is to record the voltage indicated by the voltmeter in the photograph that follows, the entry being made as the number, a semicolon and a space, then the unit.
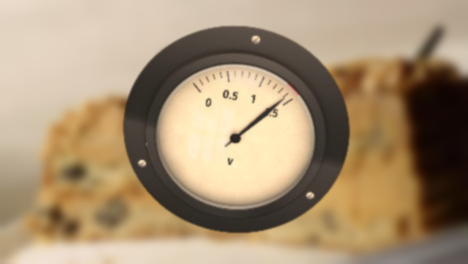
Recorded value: 1.4; V
